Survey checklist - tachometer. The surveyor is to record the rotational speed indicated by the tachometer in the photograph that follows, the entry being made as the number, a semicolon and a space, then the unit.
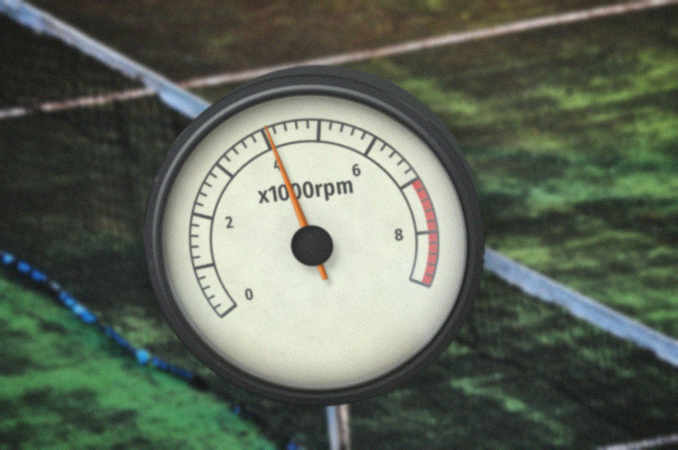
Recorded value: 4100; rpm
